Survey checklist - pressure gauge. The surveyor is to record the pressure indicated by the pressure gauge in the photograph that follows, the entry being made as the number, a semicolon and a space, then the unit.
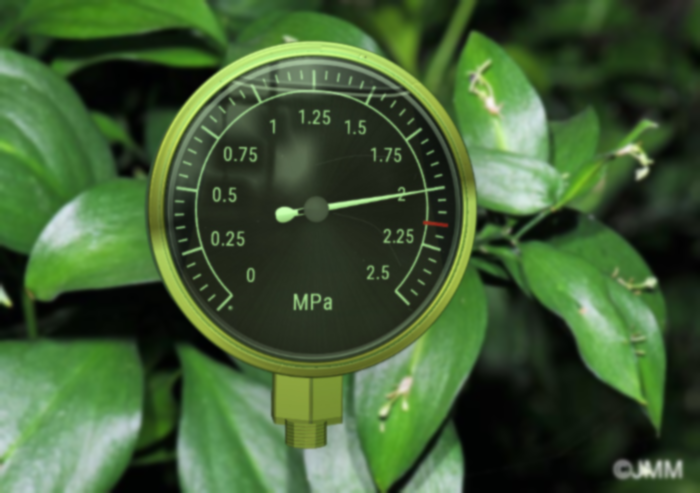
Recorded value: 2; MPa
